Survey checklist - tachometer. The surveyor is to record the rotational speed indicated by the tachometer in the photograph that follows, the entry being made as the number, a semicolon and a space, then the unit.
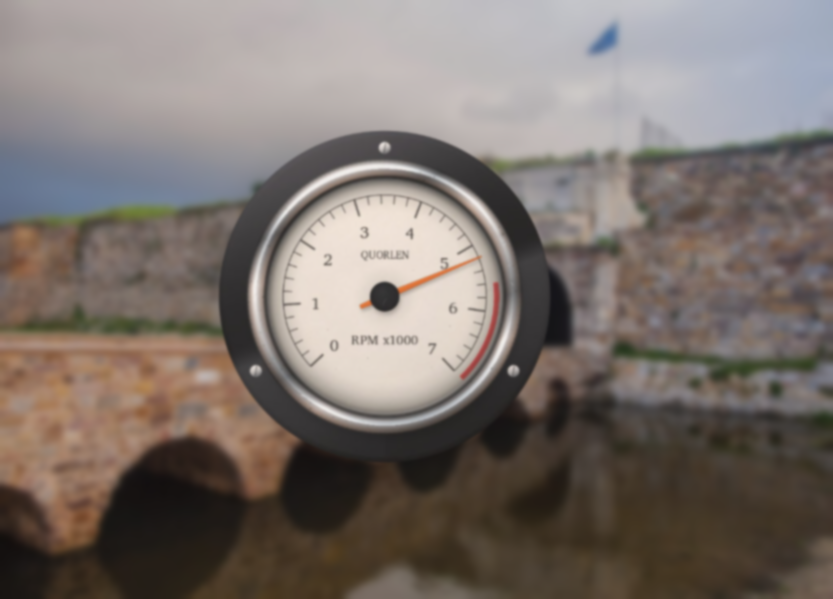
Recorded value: 5200; rpm
